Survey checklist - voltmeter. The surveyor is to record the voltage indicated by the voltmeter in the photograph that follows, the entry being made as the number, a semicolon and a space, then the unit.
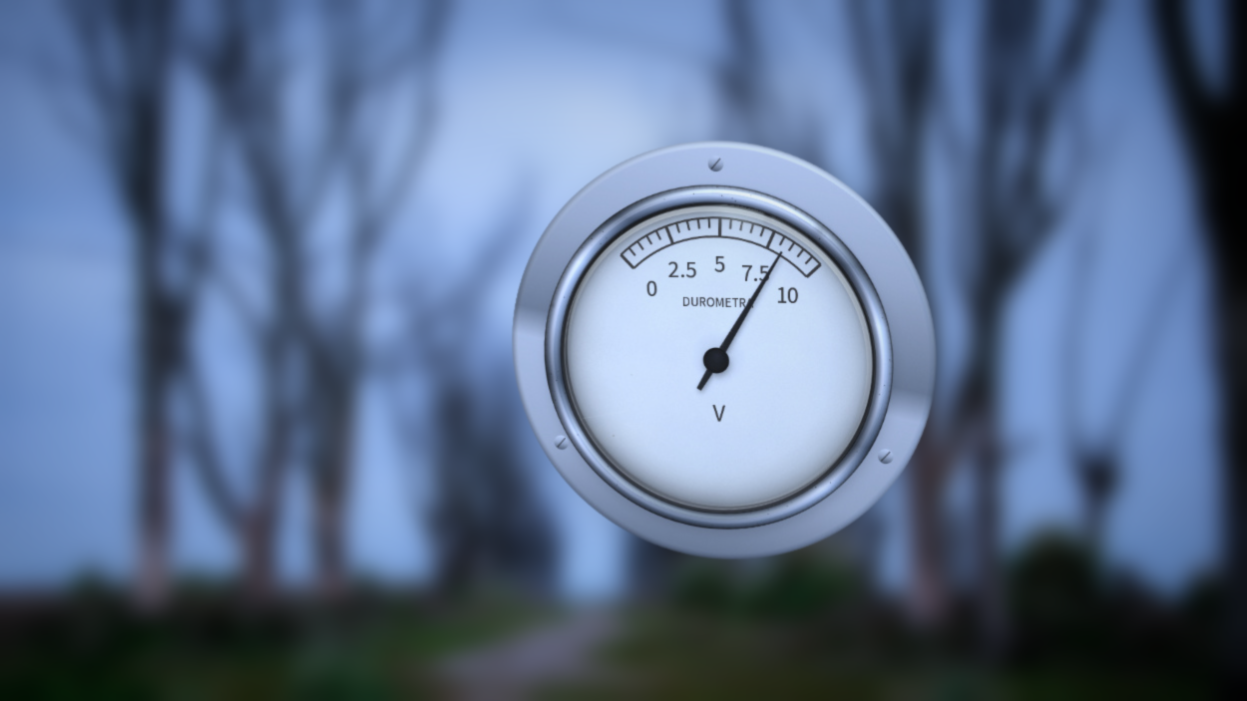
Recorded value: 8.25; V
